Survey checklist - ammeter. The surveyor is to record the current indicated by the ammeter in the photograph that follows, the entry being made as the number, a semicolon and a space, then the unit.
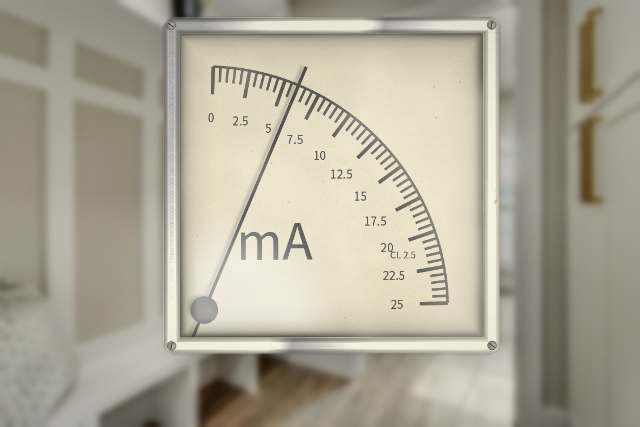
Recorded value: 6; mA
